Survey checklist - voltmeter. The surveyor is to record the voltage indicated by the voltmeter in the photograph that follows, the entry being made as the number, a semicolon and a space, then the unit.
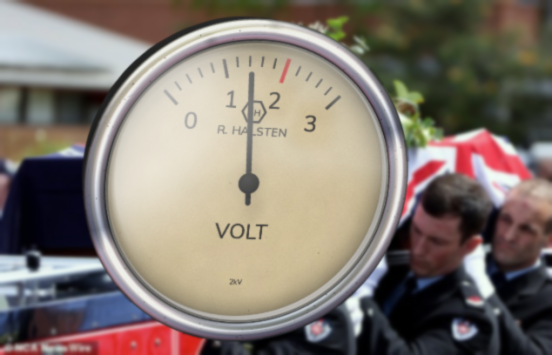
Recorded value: 1.4; V
